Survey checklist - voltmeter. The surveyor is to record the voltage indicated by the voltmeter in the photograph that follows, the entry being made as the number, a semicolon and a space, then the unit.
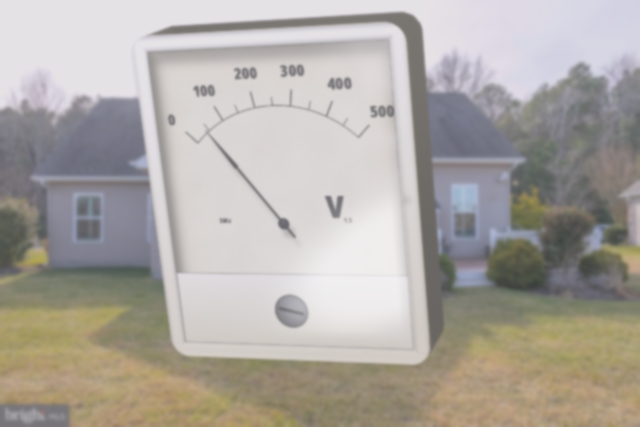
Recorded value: 50; V
